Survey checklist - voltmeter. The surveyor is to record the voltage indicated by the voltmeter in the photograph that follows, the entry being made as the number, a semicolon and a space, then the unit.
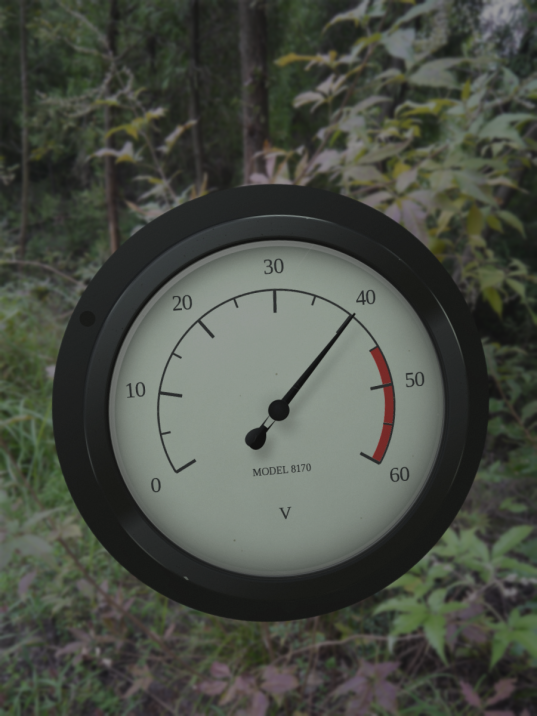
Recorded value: 40; V
